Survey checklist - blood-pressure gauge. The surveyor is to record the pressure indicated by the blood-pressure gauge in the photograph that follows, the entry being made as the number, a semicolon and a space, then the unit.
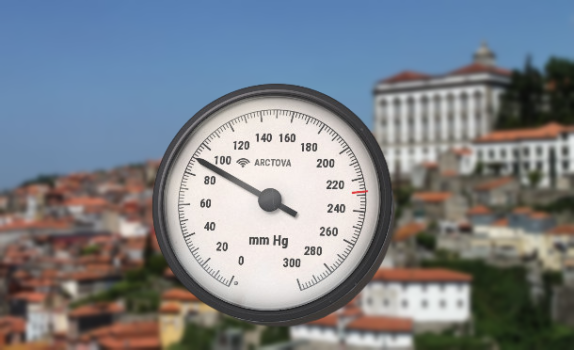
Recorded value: 90; mmHg
